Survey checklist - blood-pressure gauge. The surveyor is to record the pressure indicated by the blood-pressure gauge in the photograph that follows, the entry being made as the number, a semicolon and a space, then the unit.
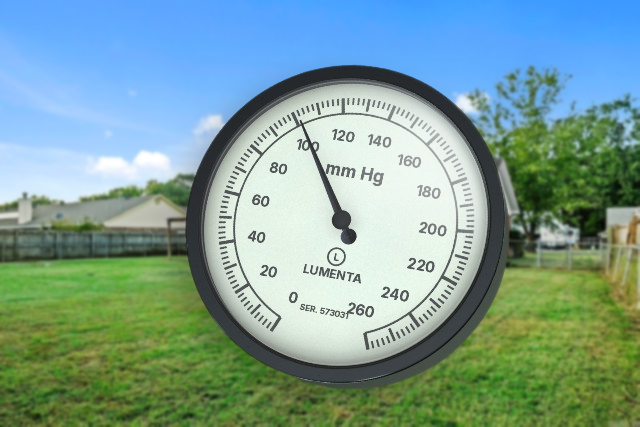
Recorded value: 102; mmHg
